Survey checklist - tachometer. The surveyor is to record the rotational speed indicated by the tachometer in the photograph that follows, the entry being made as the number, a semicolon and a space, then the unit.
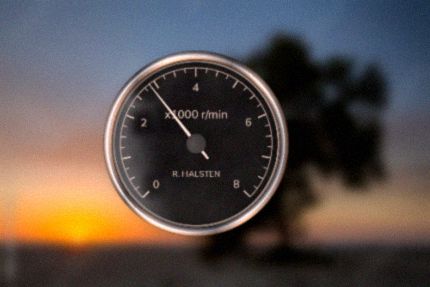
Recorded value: 2875; rpm
